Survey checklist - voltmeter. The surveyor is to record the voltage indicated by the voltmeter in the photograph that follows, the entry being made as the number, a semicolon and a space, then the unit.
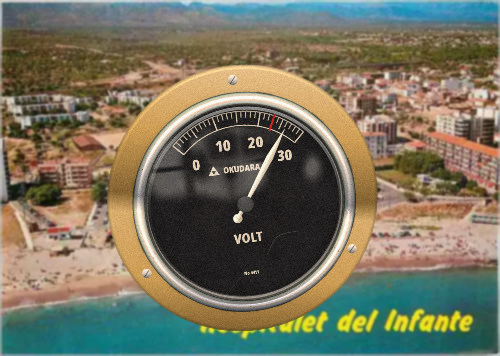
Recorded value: 26; V
